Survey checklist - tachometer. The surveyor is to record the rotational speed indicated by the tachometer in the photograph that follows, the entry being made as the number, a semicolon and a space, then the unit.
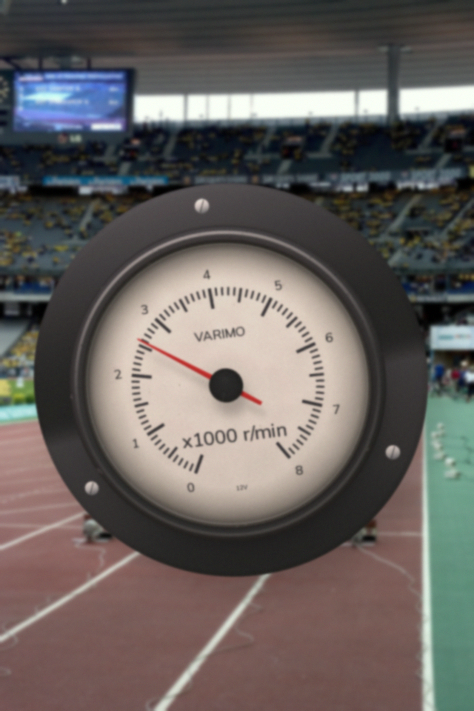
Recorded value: 2600; rpm
